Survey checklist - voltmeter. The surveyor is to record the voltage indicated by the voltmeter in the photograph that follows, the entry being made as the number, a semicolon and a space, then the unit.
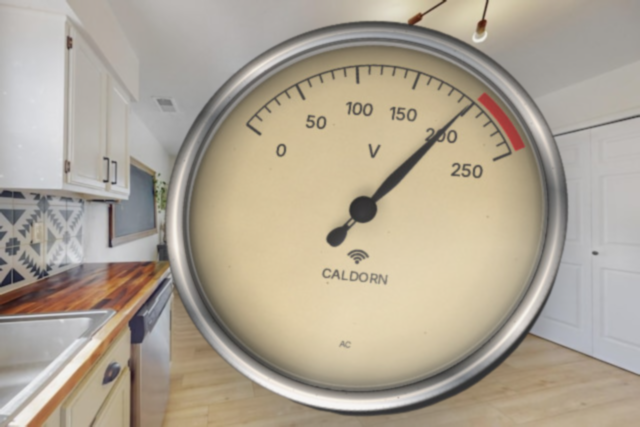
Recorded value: 200; V
